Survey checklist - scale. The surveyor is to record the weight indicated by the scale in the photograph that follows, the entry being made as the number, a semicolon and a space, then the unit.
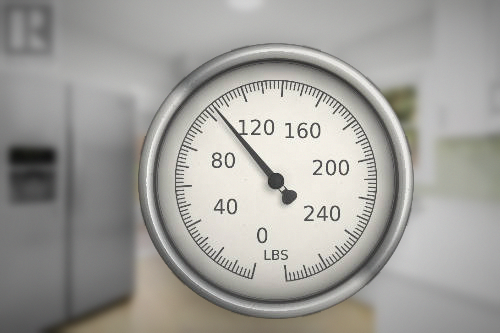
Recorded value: 104; lb
